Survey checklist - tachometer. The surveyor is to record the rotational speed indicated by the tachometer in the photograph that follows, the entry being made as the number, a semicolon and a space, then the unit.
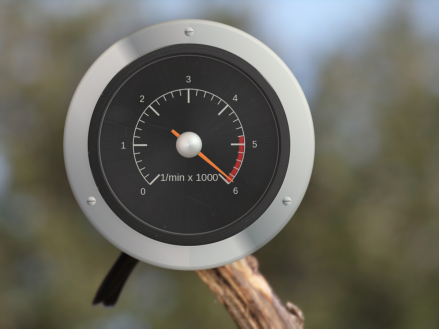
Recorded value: 5900; rpm
